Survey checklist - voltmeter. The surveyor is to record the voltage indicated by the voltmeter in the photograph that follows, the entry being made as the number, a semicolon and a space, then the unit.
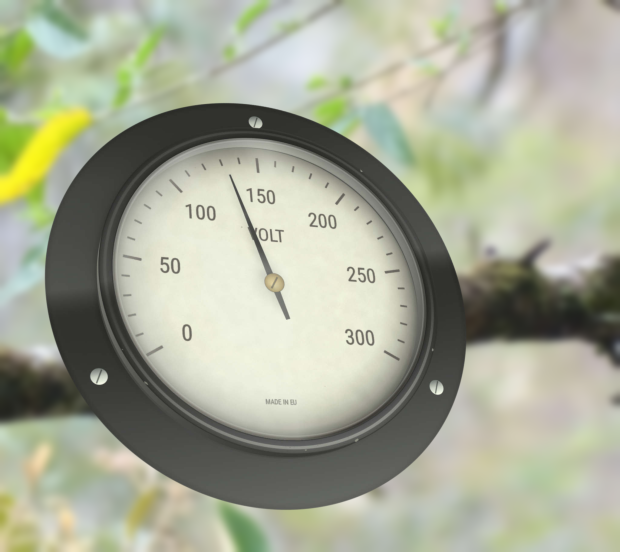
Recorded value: 130; V
